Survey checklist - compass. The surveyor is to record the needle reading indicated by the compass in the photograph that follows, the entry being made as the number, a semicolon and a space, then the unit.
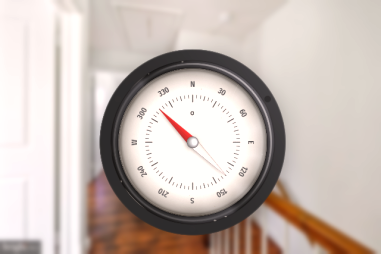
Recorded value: 315; °
